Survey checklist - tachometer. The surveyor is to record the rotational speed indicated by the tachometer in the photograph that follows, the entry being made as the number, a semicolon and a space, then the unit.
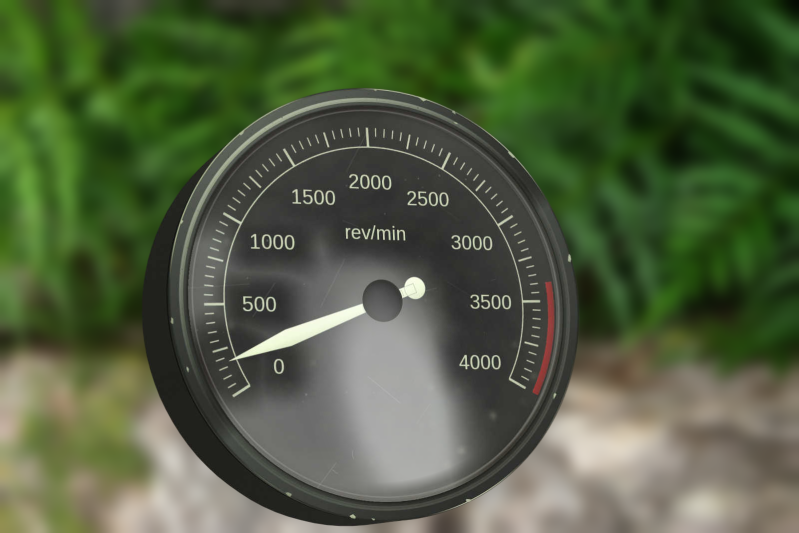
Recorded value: 175; rpm
